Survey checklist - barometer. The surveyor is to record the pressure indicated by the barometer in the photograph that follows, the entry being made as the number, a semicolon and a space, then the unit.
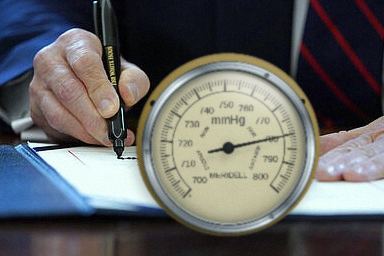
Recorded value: 780; mmHg
